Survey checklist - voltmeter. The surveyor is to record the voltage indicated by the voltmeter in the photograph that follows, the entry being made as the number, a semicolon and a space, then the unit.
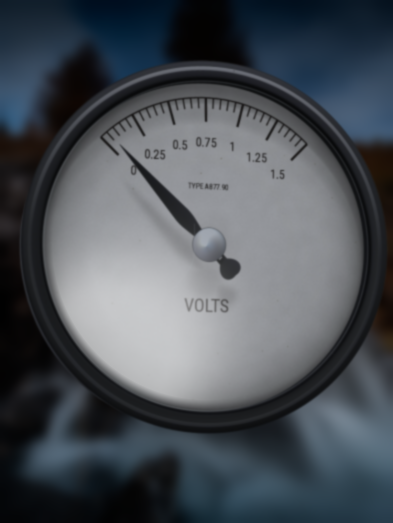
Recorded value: 0.05; V
